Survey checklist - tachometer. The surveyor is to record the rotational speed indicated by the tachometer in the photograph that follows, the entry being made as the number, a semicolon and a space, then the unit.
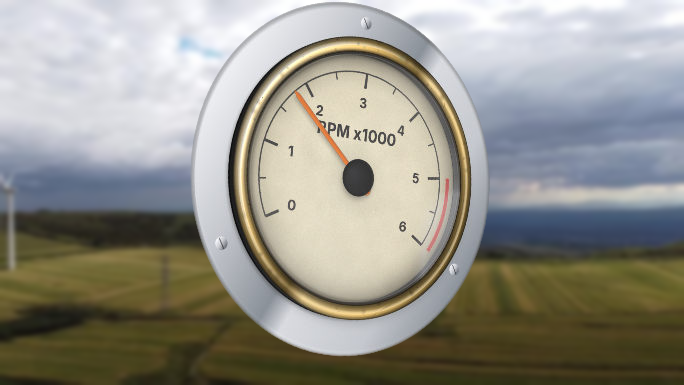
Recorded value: 1750; rpm
